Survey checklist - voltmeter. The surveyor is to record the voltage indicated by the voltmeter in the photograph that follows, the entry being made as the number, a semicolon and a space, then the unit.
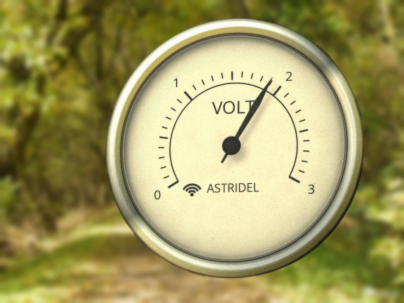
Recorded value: 1.9; V
